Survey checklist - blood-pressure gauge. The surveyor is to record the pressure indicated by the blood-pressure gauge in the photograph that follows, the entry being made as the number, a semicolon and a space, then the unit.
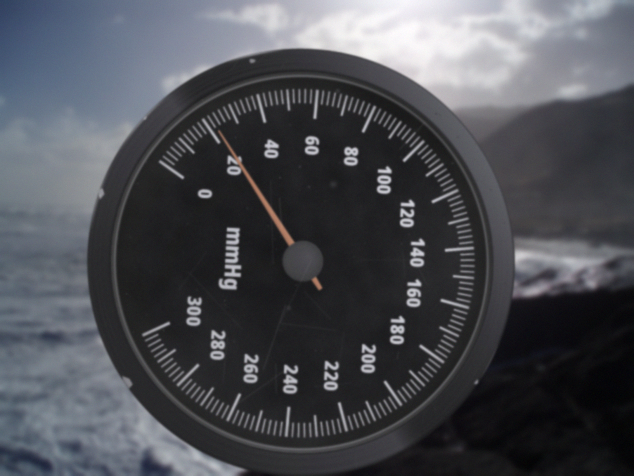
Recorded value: 22; mmHg
